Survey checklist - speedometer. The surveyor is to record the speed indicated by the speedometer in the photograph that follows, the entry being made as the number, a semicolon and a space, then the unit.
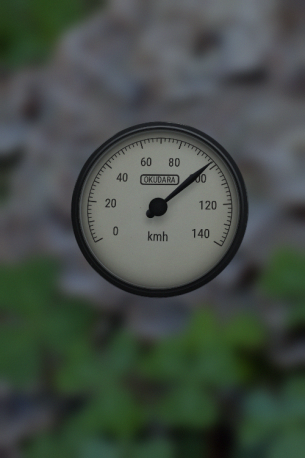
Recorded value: 98; km/h
